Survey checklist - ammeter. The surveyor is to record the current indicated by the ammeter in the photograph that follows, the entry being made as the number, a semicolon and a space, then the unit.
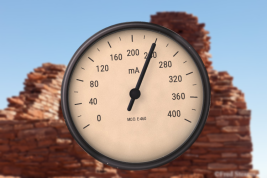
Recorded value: 240; mA
